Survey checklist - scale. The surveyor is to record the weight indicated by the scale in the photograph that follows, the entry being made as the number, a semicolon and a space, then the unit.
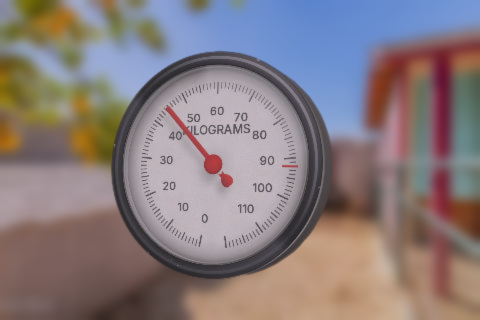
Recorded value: 45; kg
